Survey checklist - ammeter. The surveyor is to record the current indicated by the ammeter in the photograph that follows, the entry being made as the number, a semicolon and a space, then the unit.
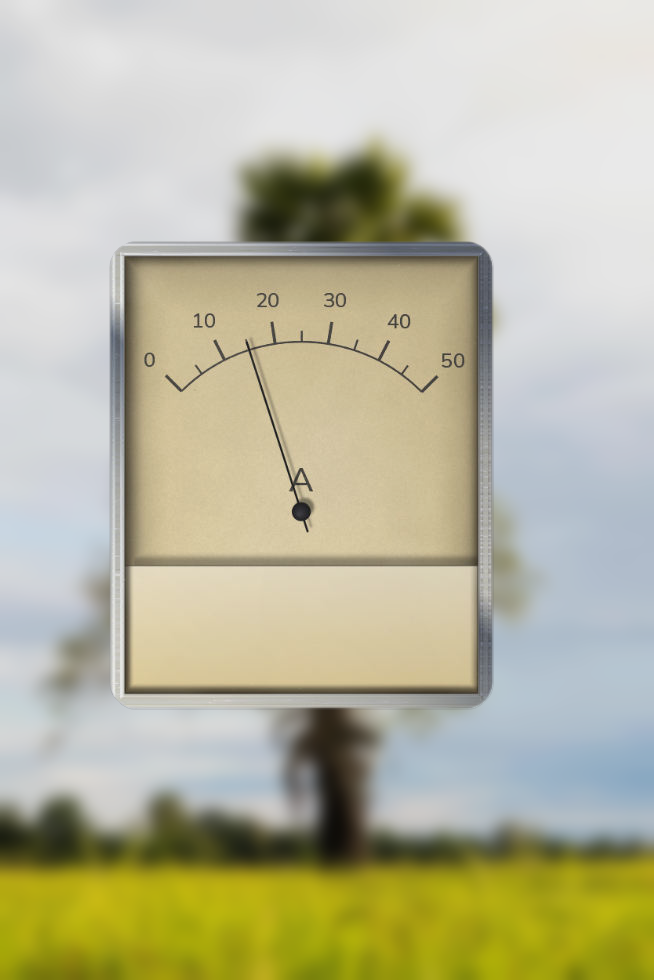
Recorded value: 15; A
